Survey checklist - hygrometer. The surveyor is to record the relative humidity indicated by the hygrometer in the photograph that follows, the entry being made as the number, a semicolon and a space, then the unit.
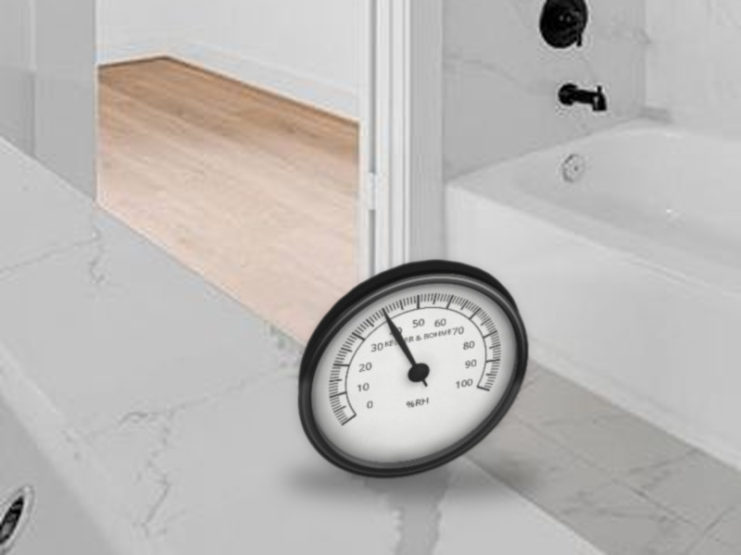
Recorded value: 40; %
